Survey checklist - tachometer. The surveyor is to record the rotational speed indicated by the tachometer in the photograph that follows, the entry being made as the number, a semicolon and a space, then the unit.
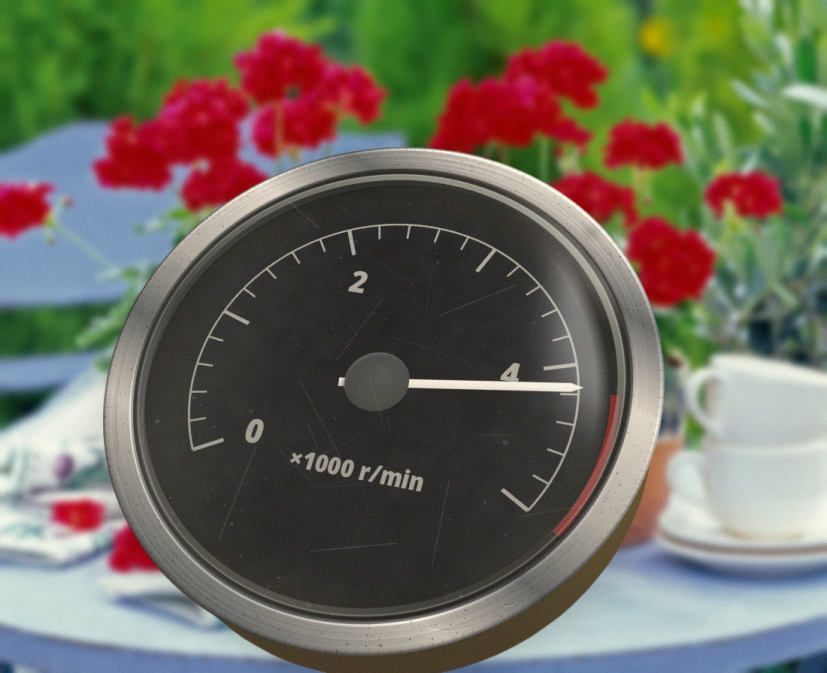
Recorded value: 4200; rpm
